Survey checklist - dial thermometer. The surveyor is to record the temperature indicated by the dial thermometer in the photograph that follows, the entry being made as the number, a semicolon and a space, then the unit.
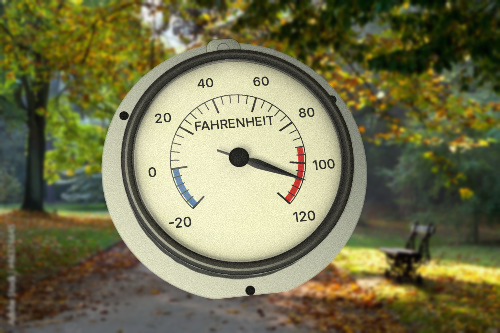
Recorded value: 108; °F
